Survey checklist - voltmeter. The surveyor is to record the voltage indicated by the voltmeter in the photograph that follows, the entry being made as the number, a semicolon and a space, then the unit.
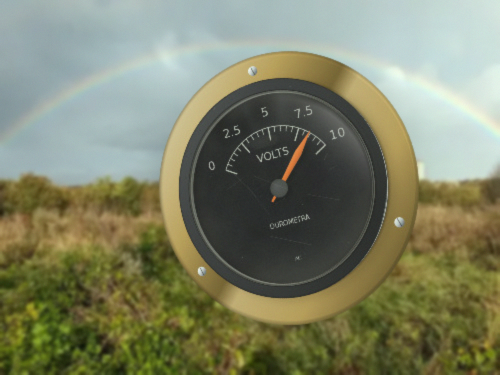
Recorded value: 8.5; V
